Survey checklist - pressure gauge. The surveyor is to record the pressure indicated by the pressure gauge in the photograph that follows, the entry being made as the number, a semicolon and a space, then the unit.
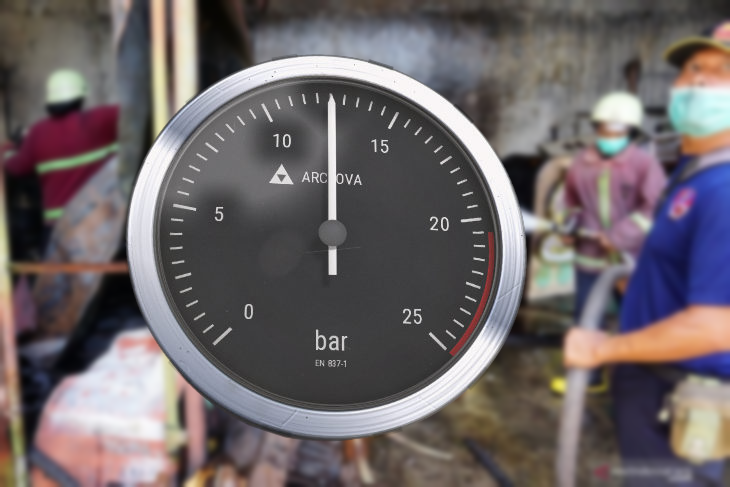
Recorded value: 12.5; bar
